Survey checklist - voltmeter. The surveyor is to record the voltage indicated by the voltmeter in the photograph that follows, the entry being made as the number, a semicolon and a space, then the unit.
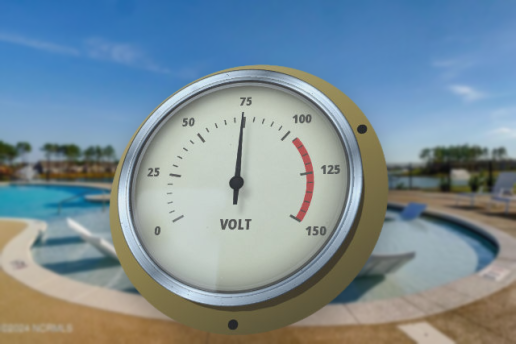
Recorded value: 75; V
